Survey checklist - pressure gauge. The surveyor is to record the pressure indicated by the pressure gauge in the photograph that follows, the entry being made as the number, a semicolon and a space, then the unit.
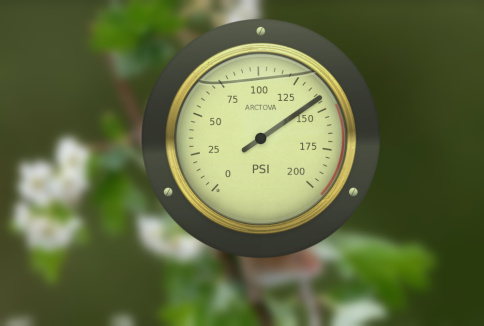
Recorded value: 142.5; psi
